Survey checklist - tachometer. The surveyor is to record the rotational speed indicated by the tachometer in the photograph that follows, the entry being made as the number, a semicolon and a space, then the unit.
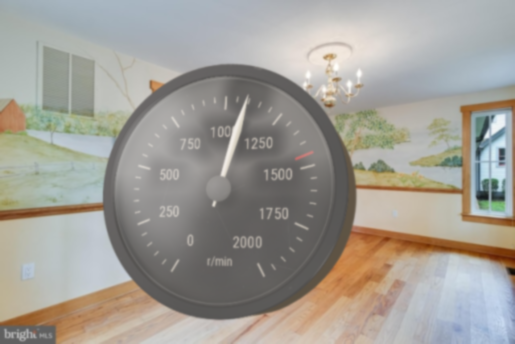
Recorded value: 1100; rpm
